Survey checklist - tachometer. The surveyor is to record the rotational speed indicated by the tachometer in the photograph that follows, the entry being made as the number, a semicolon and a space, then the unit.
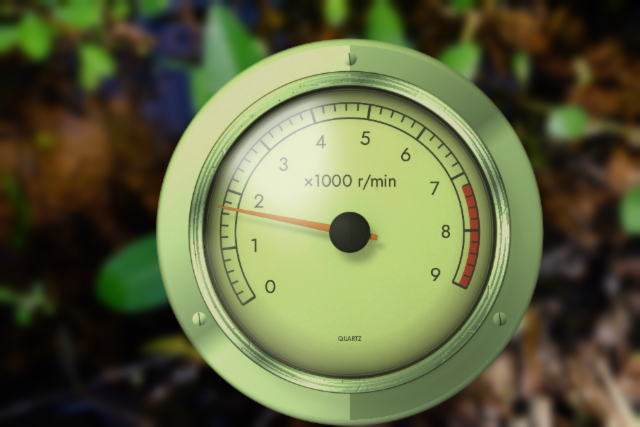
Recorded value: 1700; rpm
